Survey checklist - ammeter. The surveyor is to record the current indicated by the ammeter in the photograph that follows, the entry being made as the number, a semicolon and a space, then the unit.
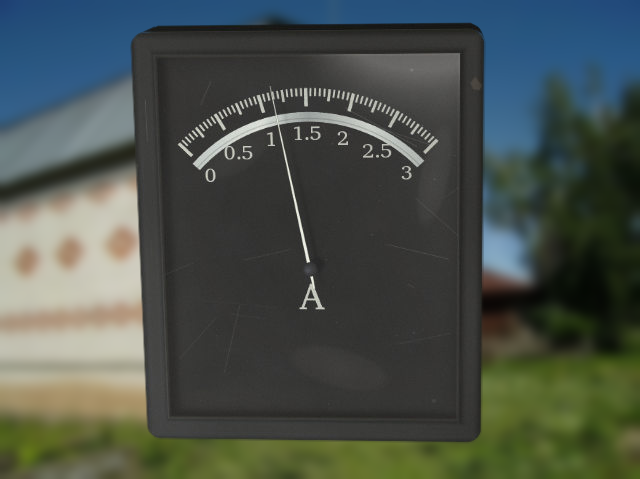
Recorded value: 1.15; A
